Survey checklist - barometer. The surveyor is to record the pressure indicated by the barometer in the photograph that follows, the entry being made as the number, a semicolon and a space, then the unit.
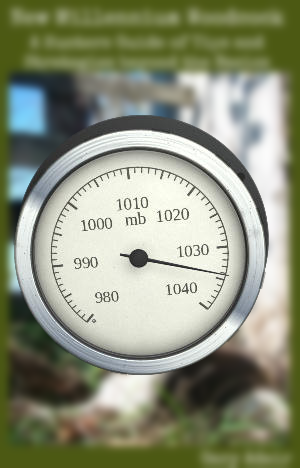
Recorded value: 1034; mbar
